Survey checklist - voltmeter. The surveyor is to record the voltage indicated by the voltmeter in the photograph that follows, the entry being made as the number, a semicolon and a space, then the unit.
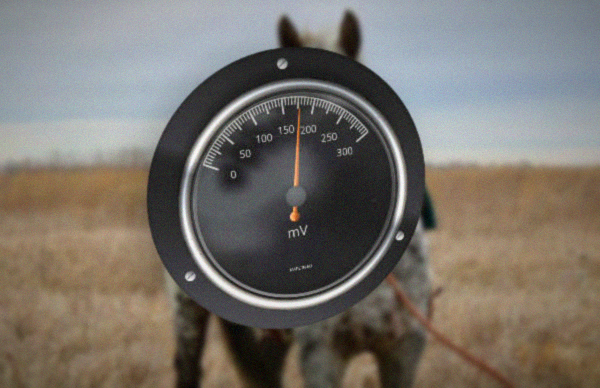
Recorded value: 175; mV
